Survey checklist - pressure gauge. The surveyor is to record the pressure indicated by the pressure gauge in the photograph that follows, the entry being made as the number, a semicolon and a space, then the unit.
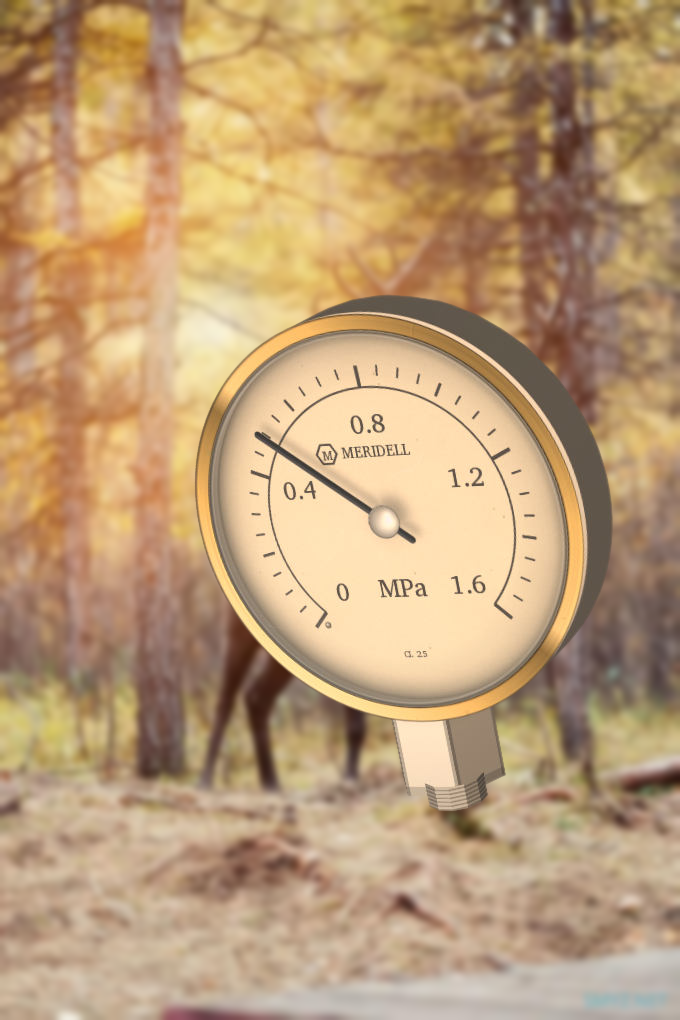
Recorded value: 0.5; MPa
